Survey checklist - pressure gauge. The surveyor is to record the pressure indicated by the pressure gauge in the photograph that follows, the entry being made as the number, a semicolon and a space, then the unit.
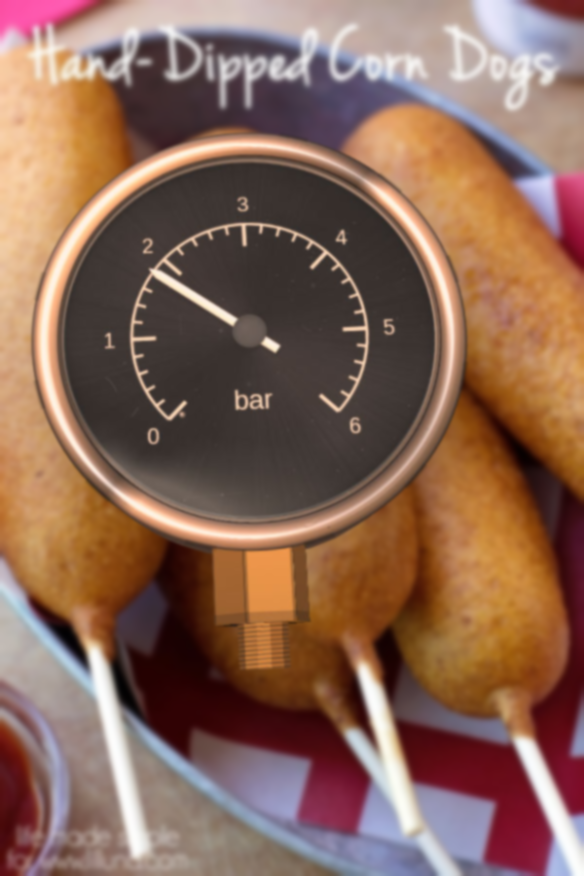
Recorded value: 1.8; bar
